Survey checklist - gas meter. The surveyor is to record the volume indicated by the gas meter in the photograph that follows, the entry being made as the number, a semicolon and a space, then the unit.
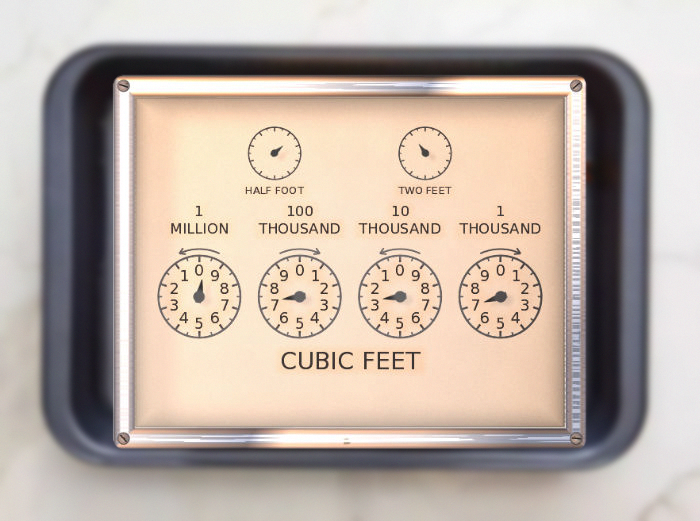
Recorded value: 972700; ft³
